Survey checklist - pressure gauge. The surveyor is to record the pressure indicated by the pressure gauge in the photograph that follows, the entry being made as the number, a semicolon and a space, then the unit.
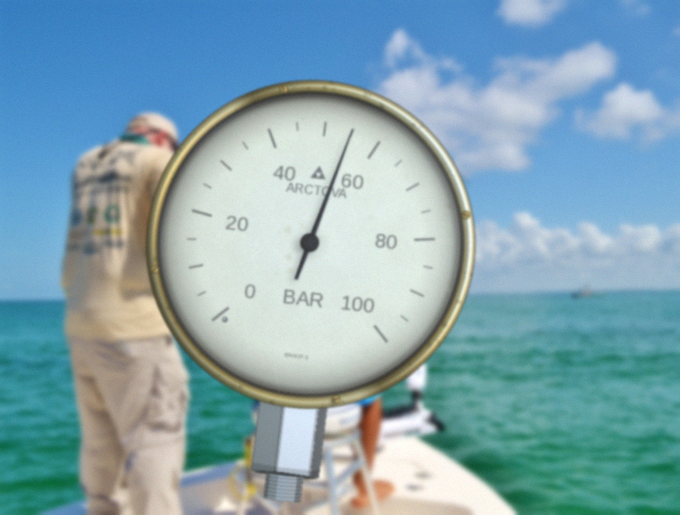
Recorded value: 55; bar
